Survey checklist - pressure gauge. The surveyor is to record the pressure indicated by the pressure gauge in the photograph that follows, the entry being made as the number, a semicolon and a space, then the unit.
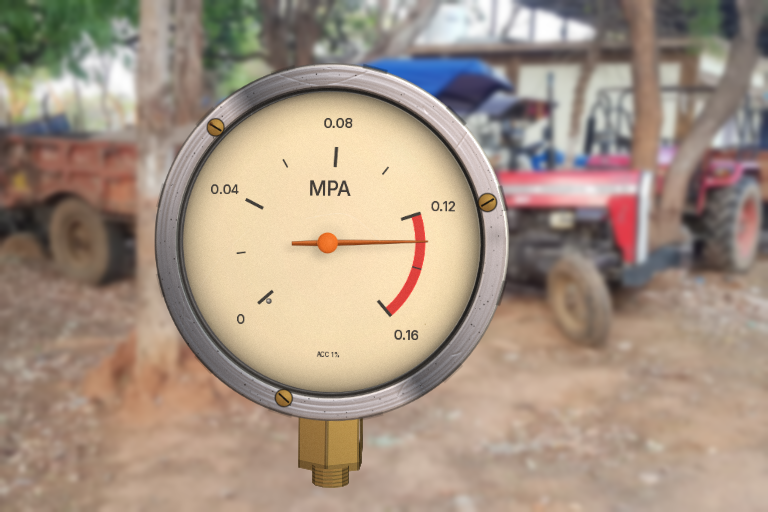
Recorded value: 0.13; MPa
